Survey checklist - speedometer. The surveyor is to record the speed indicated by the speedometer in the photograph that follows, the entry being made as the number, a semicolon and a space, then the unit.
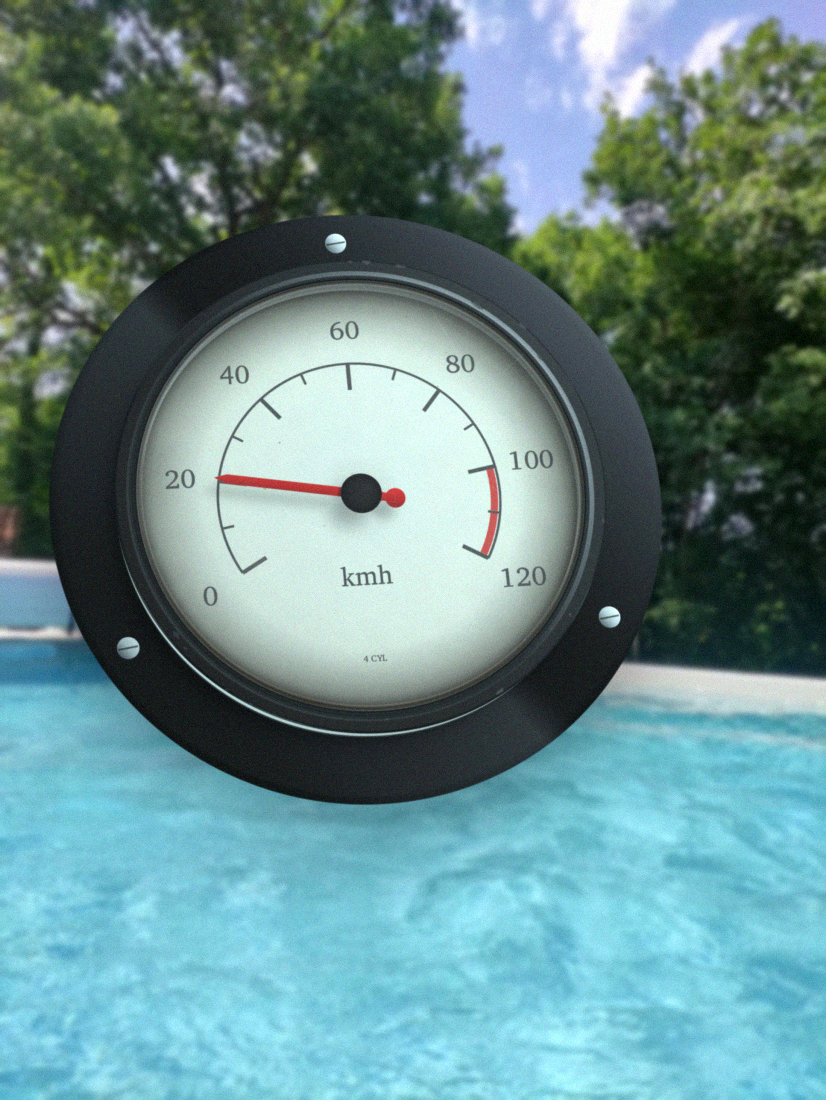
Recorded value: 20; km/h
